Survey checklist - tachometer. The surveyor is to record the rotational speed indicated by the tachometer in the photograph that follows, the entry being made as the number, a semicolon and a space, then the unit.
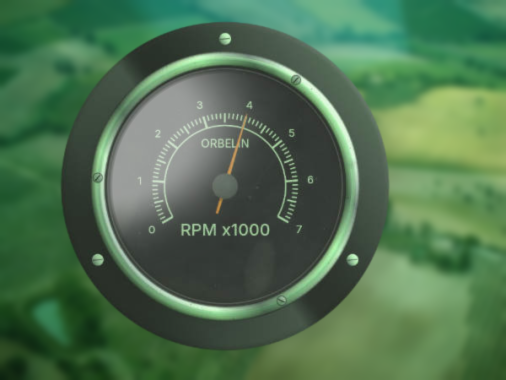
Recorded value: 4000; rpm
